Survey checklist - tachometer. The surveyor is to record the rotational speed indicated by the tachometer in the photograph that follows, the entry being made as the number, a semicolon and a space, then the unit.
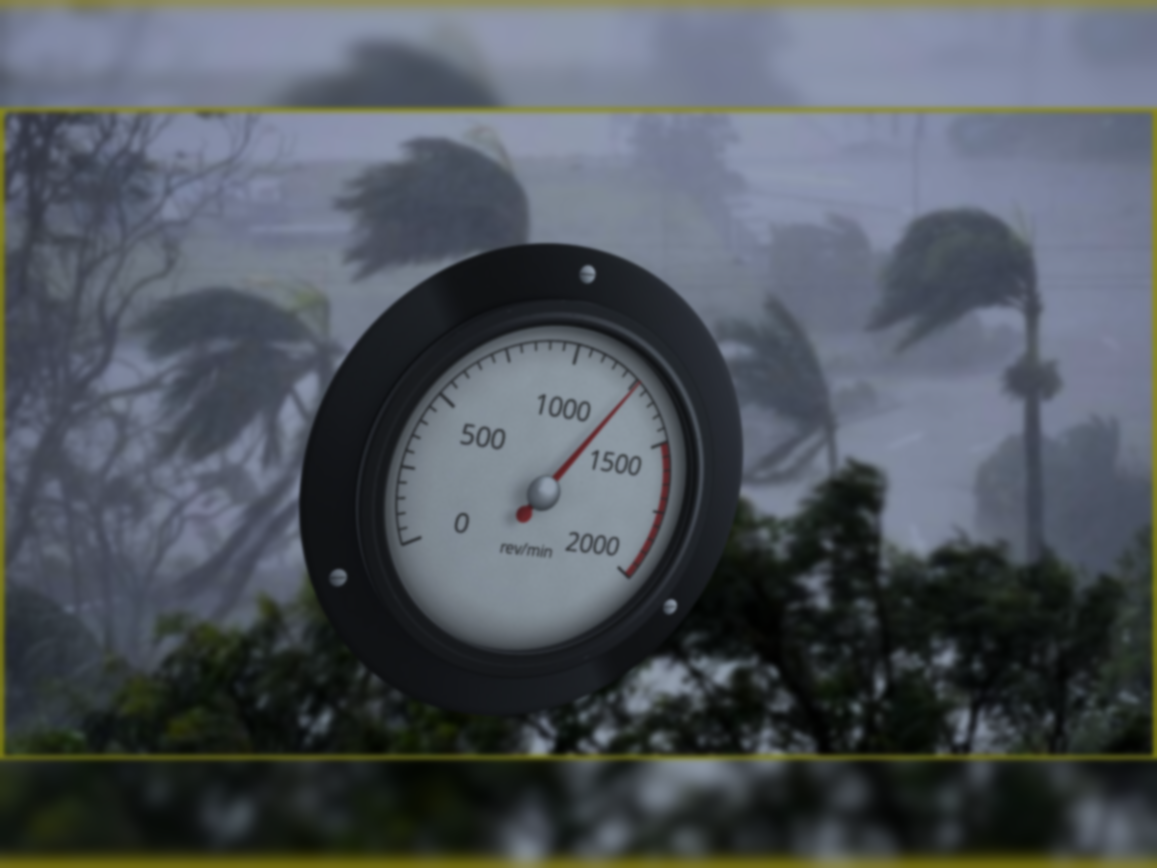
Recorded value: 1250; rpm
